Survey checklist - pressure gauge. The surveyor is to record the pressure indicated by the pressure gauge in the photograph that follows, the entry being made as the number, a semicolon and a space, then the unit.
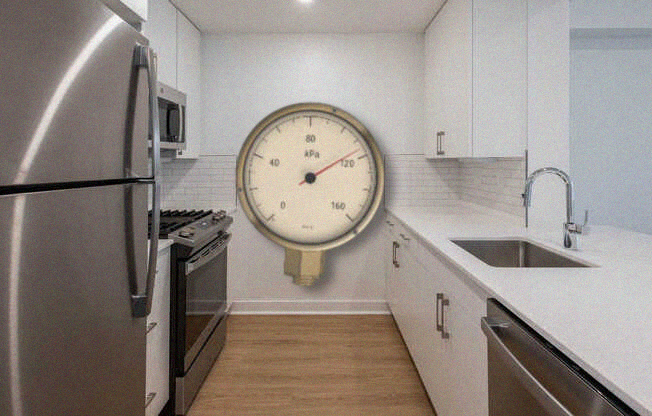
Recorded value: 115; kPa
